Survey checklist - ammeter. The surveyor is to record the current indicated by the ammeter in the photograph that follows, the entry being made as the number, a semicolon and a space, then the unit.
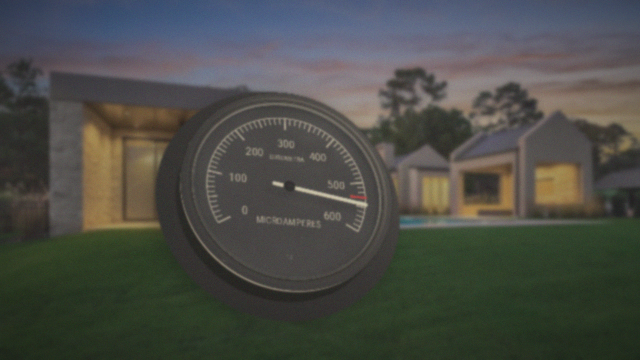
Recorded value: 550; µA
